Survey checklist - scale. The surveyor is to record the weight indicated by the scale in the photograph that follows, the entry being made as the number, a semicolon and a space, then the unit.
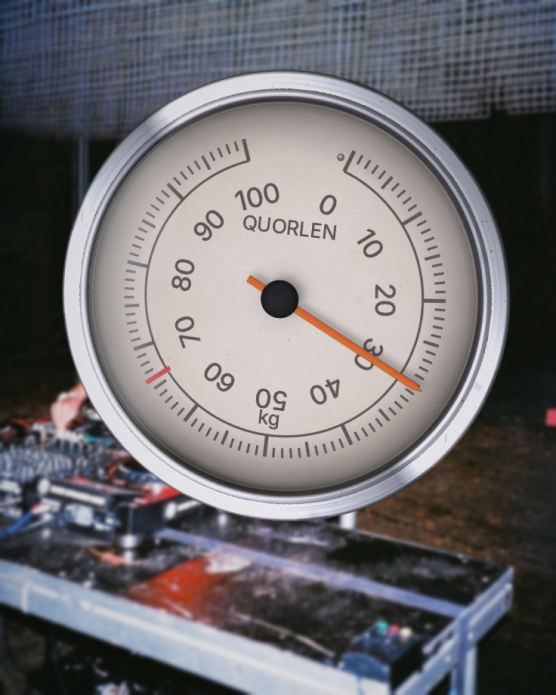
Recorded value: 30; kg
